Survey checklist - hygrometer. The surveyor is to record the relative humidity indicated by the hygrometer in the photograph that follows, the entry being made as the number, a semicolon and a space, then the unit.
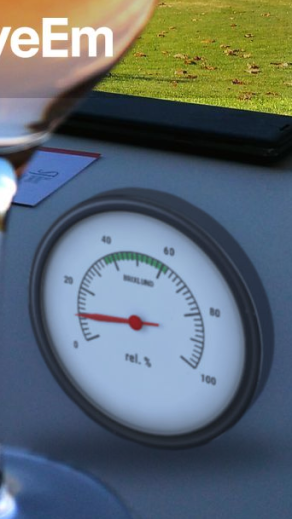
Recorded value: 10; %
